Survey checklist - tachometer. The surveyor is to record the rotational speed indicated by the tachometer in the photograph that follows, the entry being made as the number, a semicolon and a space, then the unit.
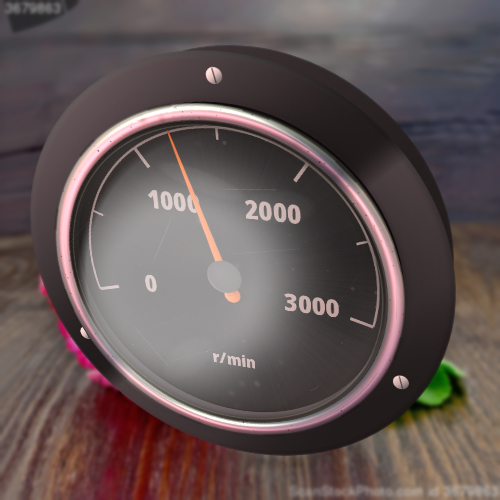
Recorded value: 1250; rpm
